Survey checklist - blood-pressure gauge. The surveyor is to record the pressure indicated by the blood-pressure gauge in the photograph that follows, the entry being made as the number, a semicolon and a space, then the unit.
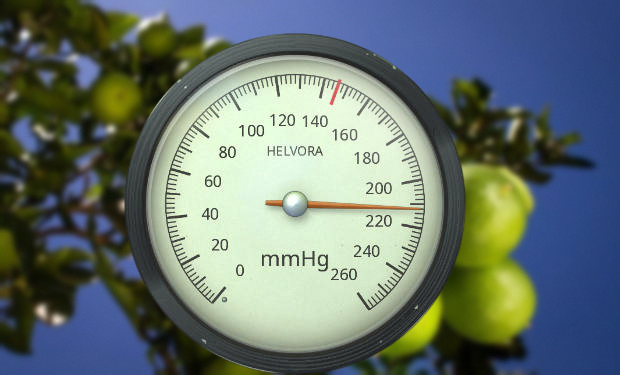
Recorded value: 212; mmHg
